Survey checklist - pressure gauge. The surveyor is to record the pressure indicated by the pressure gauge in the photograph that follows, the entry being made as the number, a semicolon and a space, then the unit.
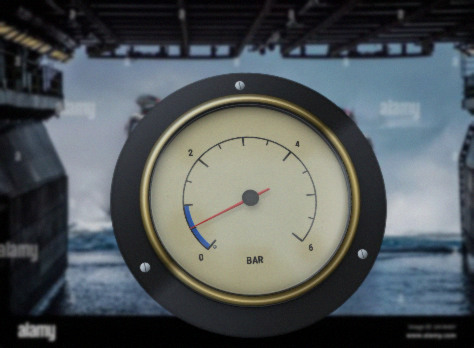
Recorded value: 0.5; bar
